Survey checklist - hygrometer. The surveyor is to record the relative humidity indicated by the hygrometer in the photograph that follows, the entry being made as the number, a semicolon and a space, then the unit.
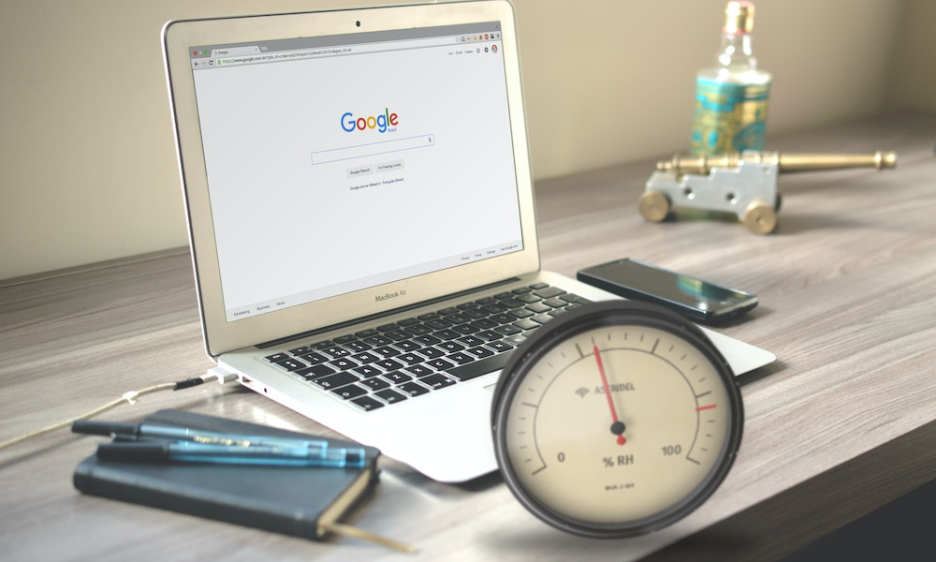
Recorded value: 44; %
